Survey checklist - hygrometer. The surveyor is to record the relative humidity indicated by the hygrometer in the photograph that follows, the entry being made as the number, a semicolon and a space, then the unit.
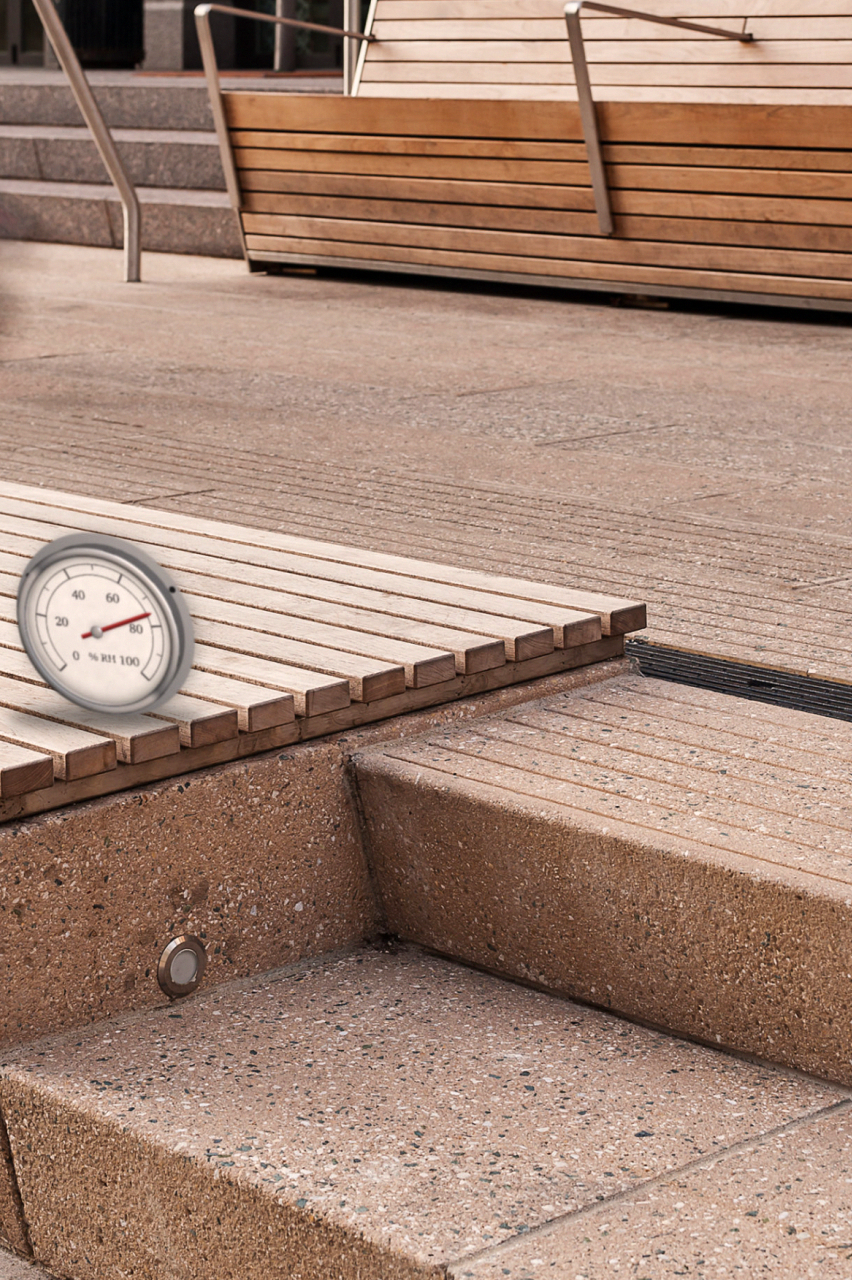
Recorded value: 75; %
